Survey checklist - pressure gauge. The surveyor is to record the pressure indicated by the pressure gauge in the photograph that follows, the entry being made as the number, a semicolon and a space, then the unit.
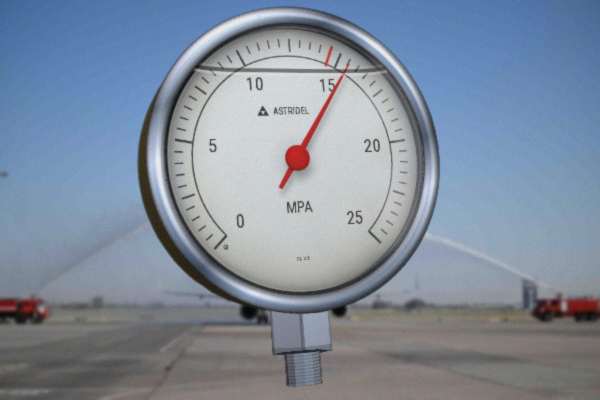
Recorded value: 15.5; MPa
